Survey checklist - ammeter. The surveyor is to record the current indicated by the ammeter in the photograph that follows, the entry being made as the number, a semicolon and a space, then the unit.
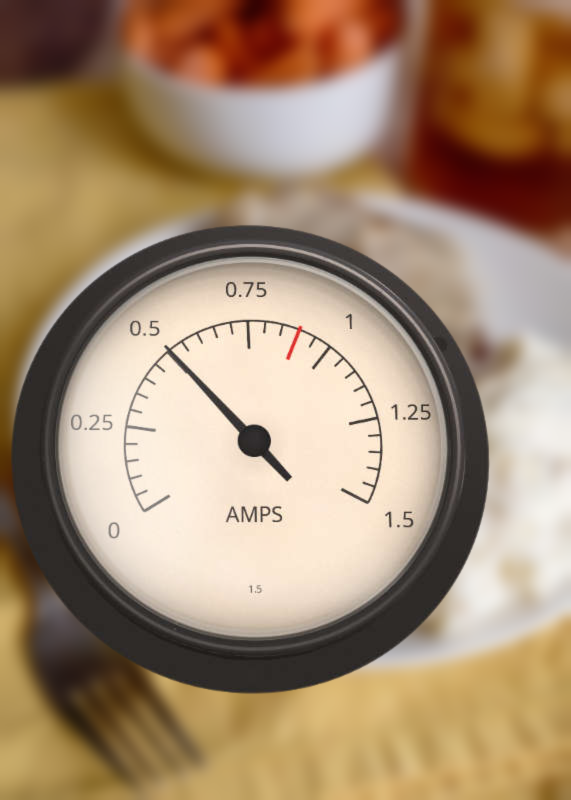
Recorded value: 0.5; A
